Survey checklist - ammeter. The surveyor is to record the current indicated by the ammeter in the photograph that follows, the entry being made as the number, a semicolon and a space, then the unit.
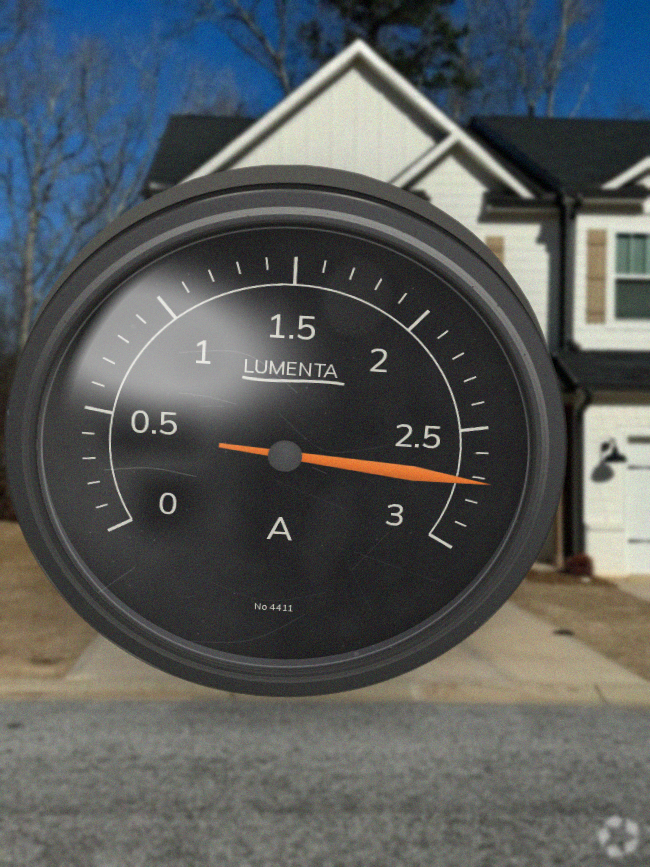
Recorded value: 2.7; A
